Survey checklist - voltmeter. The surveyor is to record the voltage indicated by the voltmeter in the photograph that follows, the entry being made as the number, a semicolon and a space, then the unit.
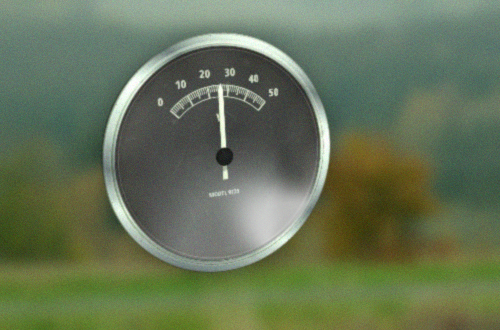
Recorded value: 25; V
